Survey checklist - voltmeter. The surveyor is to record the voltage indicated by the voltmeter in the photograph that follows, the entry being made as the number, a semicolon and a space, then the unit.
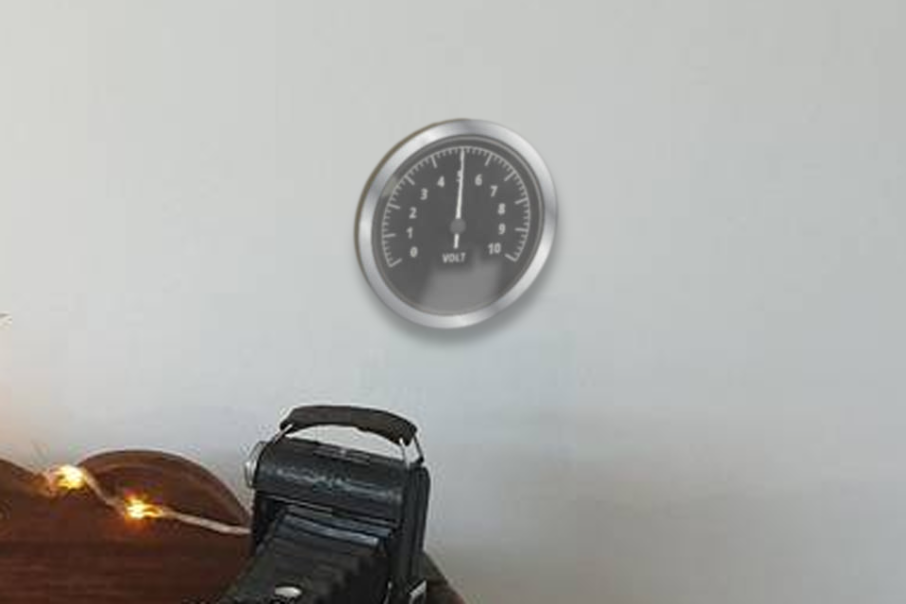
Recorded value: 5; V
